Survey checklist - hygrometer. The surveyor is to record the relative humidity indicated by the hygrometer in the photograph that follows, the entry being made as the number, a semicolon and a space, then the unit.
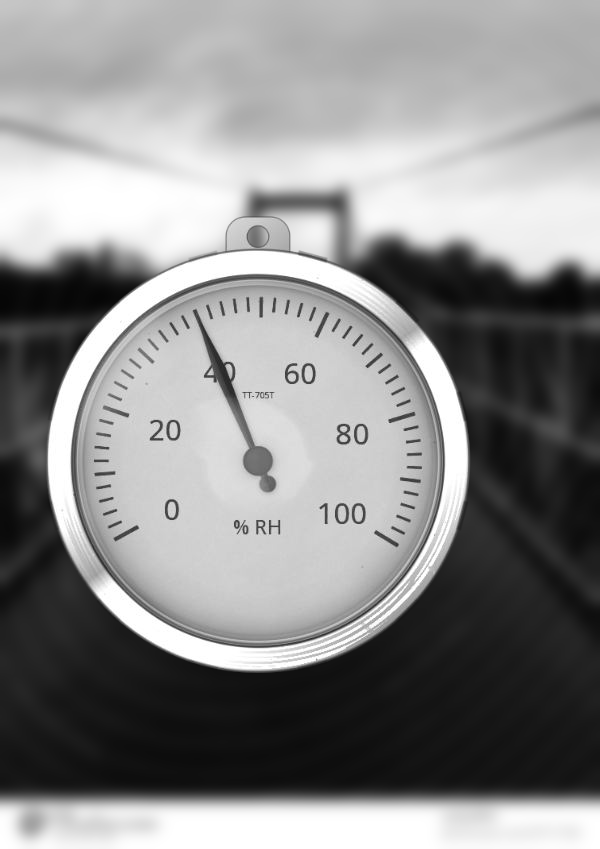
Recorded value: 40; %
